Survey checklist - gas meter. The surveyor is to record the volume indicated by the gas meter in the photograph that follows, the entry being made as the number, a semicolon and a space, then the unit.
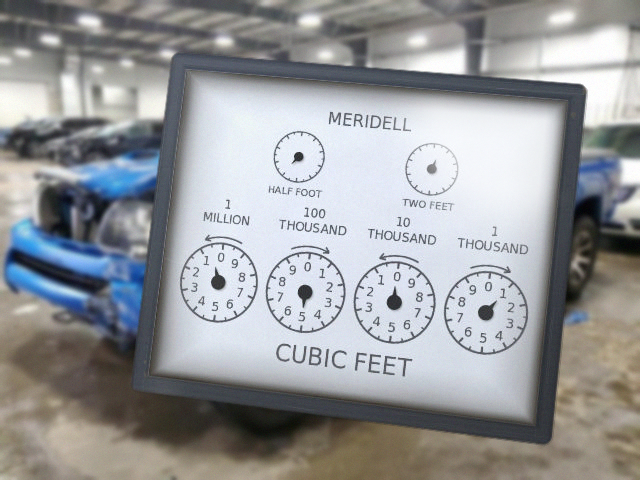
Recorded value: 50100; ft³
